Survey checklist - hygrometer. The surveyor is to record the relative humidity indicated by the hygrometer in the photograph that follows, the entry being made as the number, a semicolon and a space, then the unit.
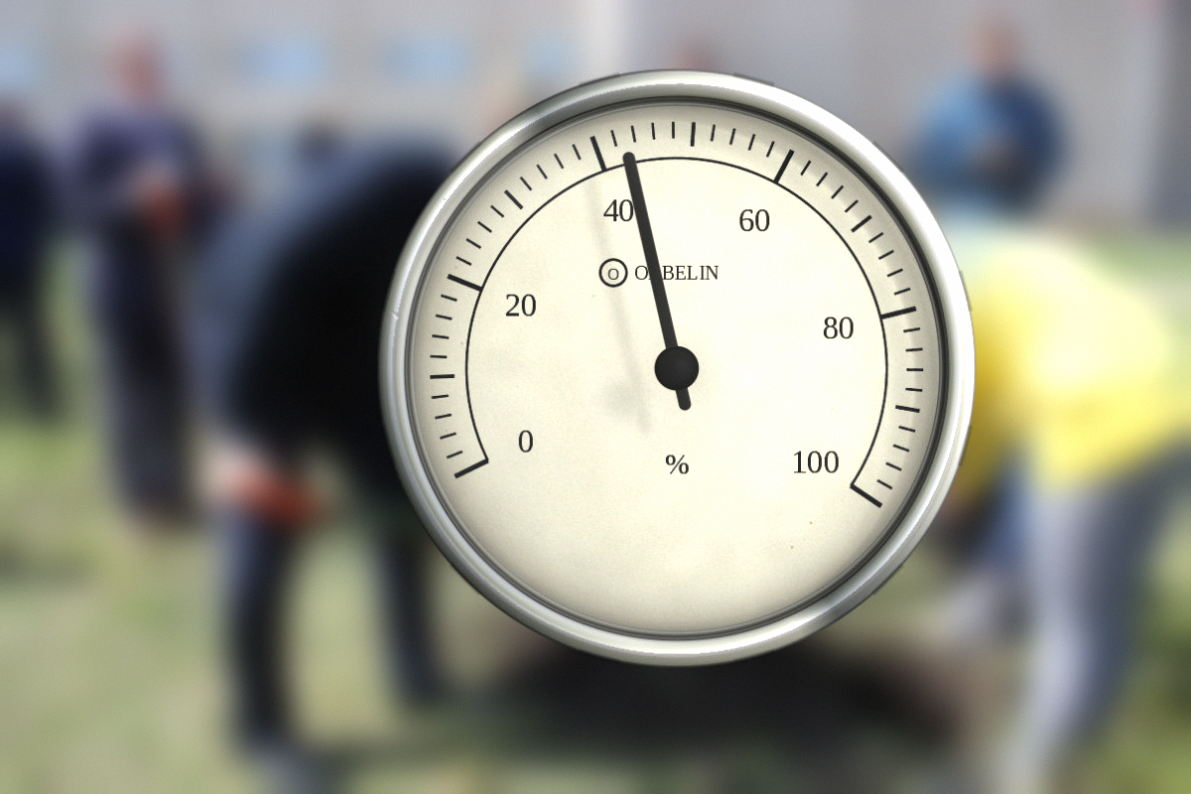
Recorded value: 43; %
